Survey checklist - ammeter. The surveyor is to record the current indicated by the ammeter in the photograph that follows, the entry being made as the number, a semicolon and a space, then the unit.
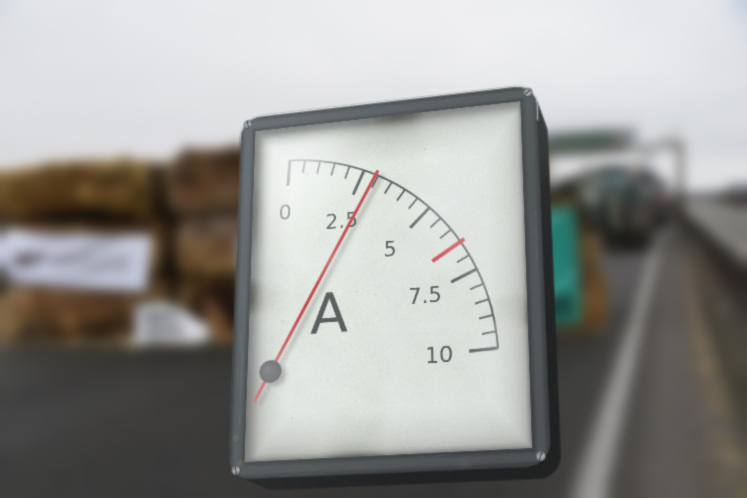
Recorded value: 3; A
